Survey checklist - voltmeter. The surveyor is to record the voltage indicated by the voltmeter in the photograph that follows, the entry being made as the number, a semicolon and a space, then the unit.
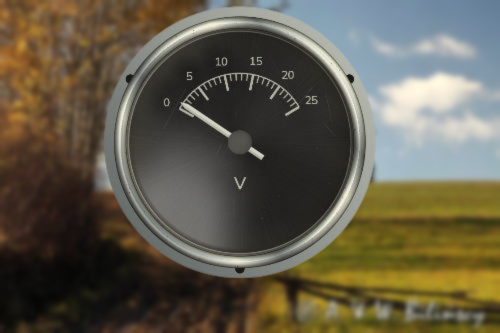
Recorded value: 1; V
